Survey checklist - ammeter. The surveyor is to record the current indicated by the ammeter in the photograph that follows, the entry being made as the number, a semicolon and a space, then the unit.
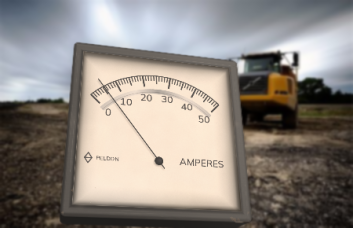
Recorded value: 5; A
